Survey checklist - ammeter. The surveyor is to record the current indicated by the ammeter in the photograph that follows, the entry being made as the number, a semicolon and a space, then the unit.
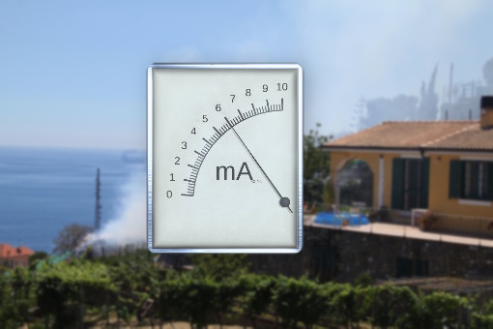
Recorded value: 6; mA
